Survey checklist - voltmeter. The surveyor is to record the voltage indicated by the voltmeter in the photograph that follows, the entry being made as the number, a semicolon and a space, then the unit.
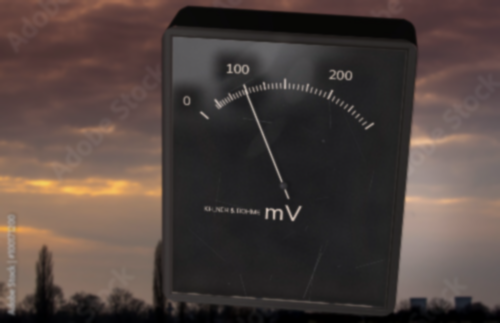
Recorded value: 100; mV
